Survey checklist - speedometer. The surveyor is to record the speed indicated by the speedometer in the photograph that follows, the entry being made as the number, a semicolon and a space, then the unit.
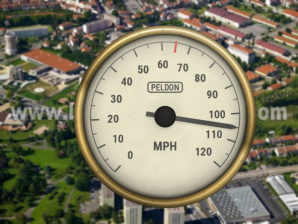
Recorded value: 105; mph
